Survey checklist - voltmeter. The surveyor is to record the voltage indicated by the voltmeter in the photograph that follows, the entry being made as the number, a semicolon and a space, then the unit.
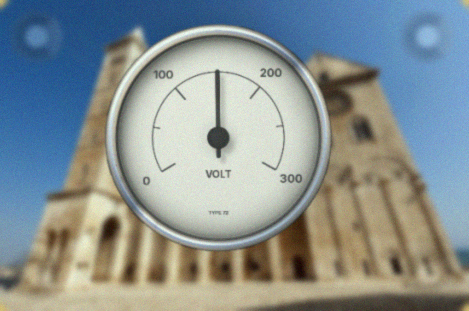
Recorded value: 150; V
